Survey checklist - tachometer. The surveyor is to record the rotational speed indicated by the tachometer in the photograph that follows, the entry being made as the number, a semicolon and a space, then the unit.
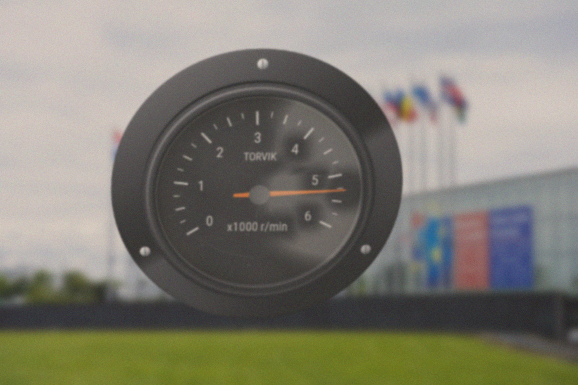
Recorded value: 5250; rpm
